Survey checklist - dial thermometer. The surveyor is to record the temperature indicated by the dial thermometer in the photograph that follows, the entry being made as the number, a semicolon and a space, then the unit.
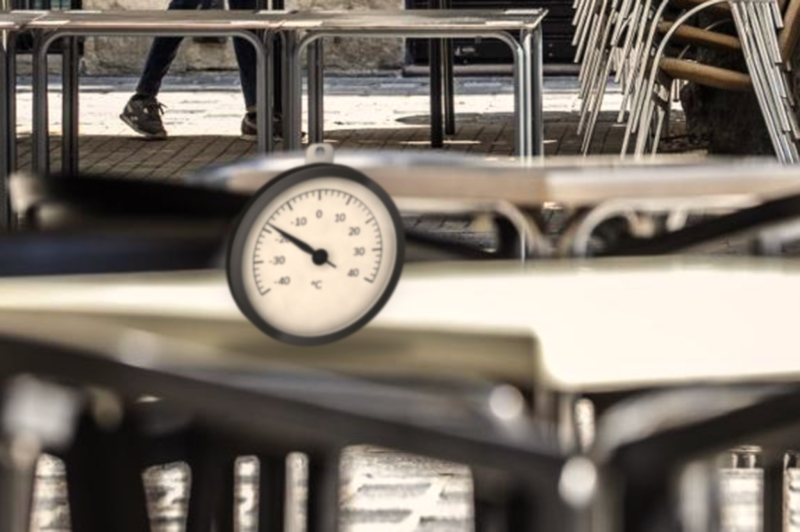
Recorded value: -18; °C
